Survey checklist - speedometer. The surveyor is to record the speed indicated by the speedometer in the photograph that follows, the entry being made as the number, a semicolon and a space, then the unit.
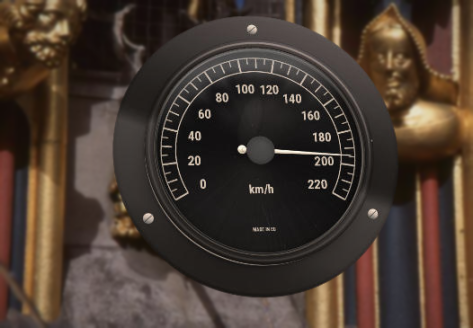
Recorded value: 195; km/h
